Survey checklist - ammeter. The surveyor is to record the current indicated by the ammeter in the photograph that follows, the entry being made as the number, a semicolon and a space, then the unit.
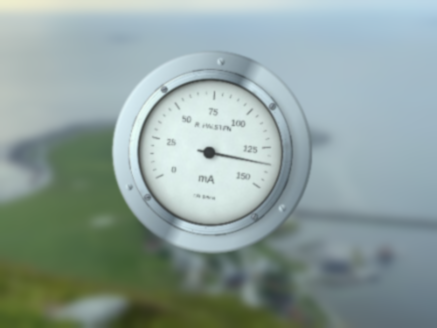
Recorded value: 135; mA
